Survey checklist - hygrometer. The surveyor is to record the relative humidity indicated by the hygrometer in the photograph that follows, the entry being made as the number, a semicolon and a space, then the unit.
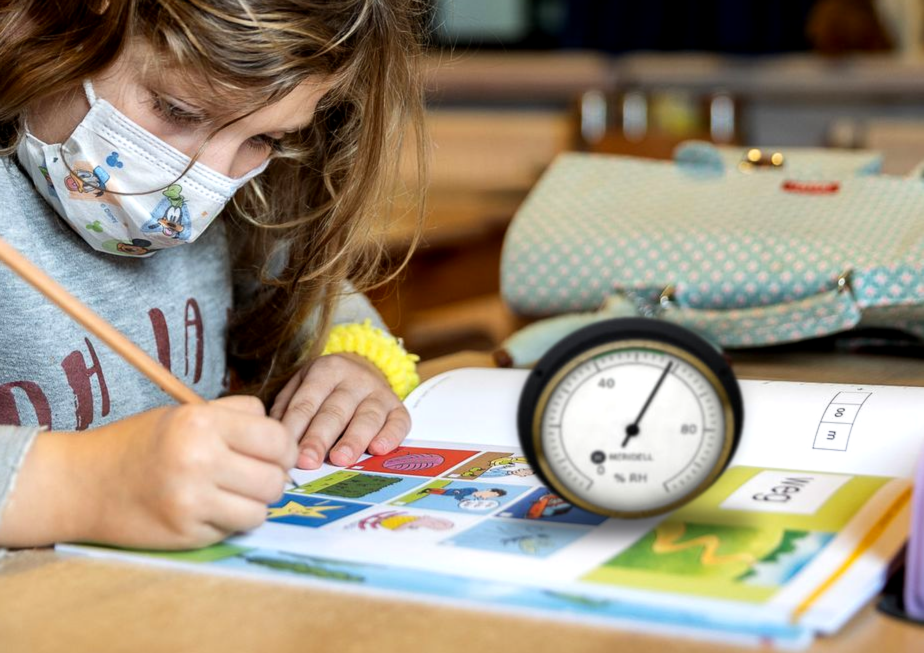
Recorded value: 58; %
